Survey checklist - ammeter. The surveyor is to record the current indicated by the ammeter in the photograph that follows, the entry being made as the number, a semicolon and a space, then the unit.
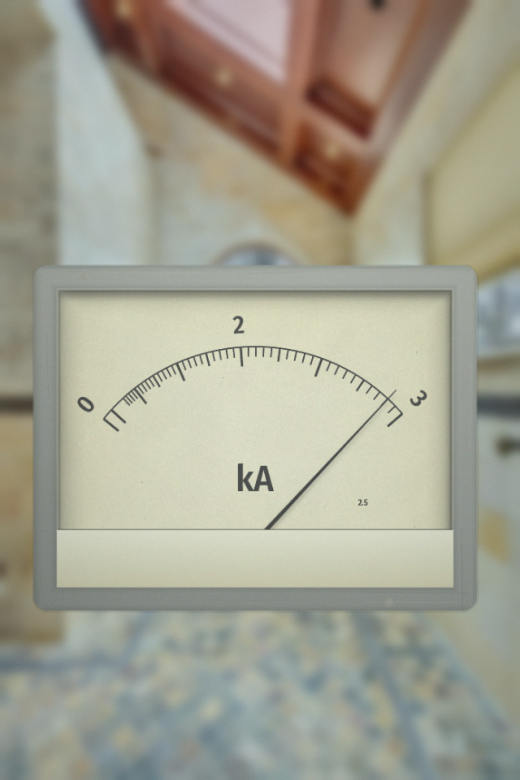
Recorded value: 2.9; kA
